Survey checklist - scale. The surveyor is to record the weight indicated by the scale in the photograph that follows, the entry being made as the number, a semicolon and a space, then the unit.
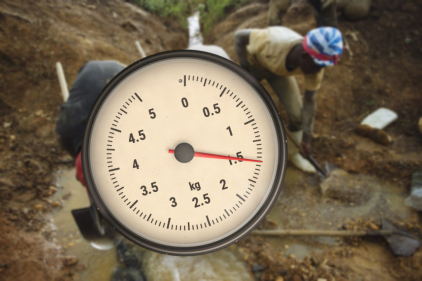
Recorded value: 1.5; kg
